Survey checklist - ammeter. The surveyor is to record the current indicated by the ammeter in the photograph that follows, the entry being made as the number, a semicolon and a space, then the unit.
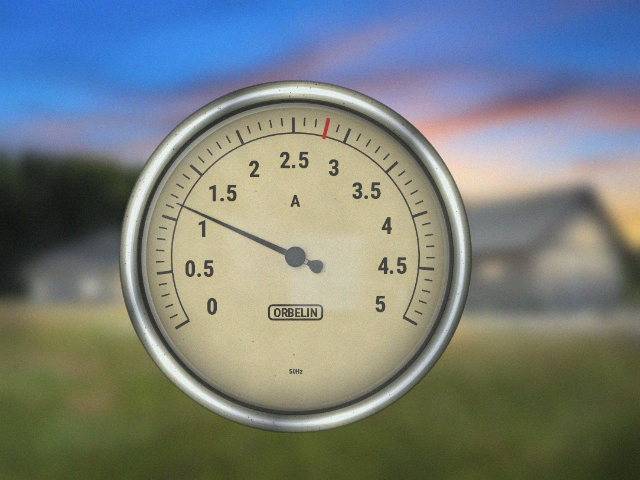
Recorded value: 1.15; A
